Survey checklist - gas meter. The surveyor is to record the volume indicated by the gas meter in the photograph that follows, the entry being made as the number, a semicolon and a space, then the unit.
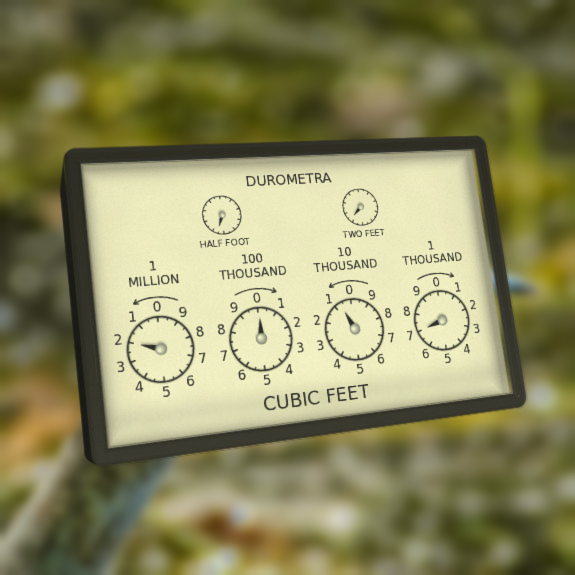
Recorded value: 200700; ft³
